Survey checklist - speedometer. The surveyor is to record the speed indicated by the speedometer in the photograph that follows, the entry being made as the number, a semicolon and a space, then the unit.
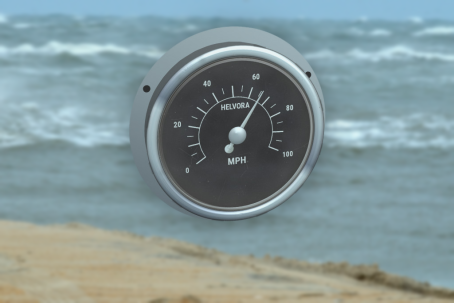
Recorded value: 65; mph
